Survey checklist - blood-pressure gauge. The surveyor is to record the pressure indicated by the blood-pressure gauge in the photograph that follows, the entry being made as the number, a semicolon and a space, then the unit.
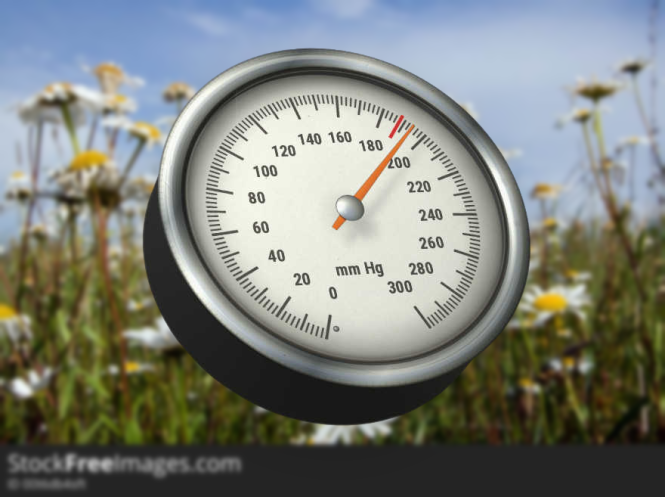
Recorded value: 194; mmHg
